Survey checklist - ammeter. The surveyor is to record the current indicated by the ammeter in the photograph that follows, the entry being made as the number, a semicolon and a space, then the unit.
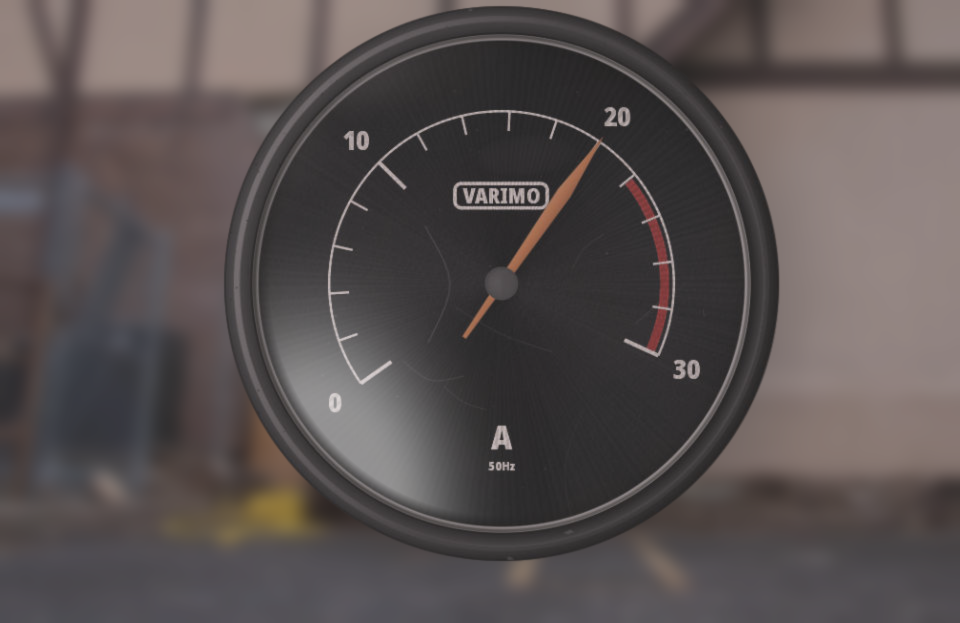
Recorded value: 20; A
